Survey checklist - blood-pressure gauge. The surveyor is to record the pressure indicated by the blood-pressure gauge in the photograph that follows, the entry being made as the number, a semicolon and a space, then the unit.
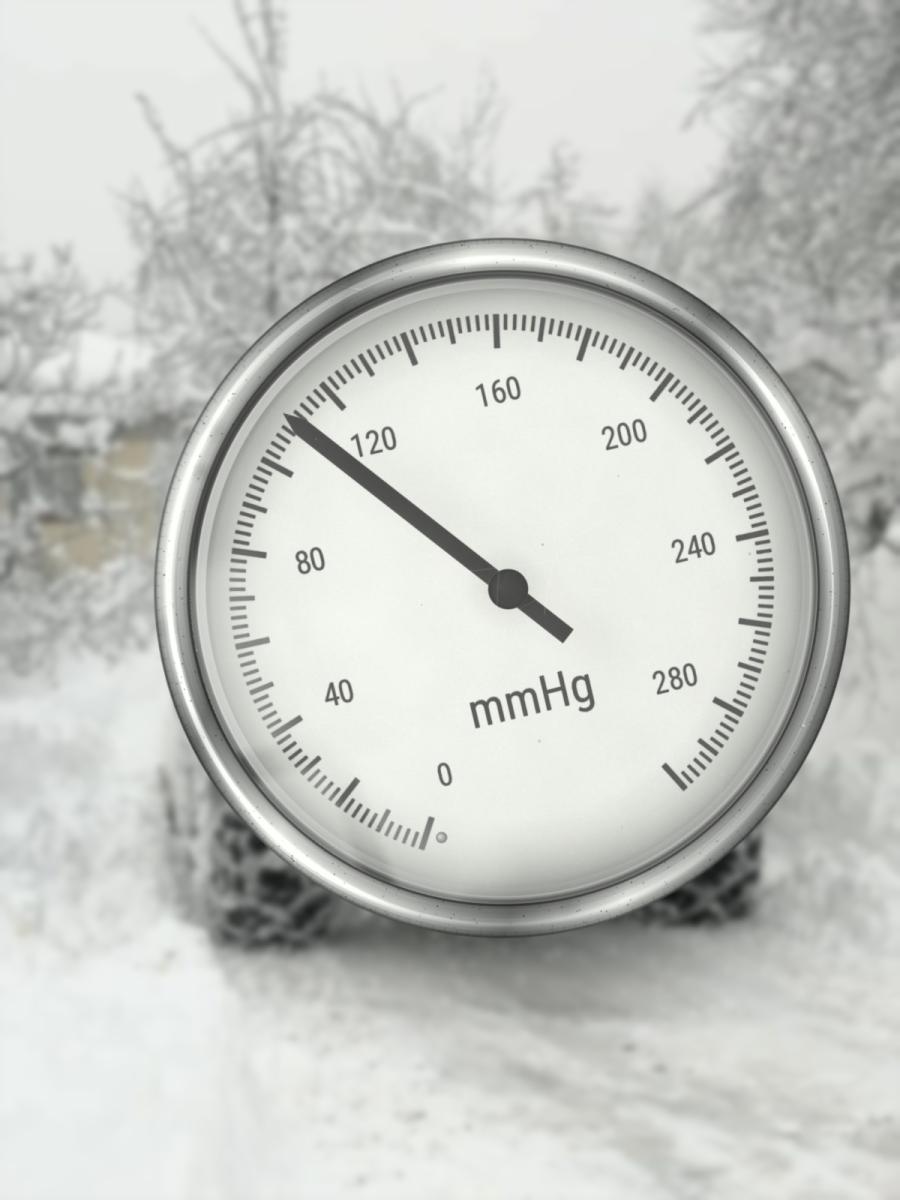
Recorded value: 110; mmHg
